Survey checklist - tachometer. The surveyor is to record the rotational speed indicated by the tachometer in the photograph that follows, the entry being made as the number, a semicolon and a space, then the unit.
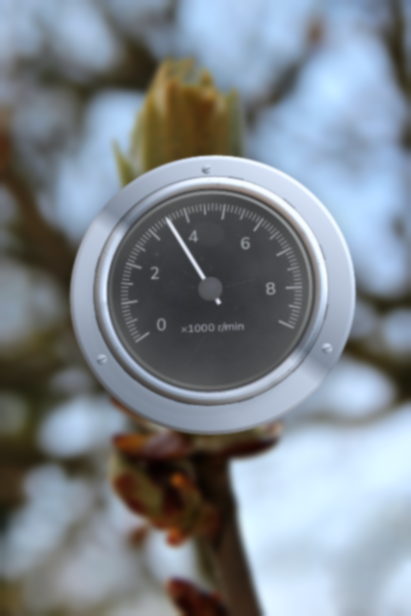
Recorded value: 3500; rpm
